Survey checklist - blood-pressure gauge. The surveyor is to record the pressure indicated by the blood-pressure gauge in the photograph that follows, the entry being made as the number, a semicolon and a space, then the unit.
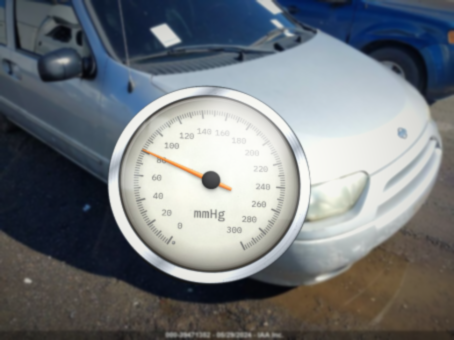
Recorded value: 80; mmHg
